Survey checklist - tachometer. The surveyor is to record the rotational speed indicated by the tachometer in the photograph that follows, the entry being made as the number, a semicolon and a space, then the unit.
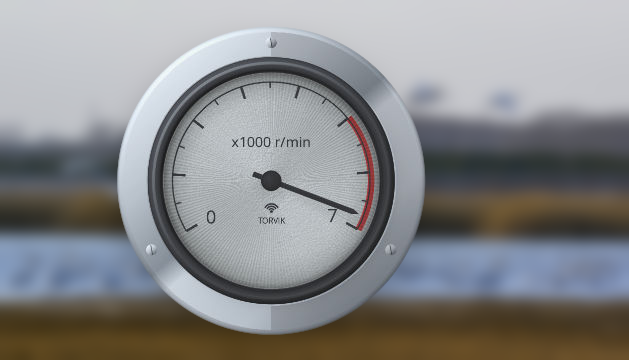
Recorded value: 6750; rpm
